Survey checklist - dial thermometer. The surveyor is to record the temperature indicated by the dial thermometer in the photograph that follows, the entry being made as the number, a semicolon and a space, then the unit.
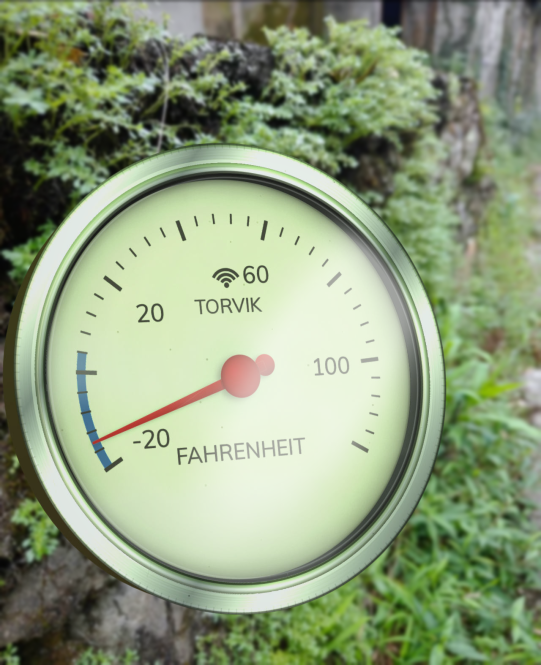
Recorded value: -14; °F
